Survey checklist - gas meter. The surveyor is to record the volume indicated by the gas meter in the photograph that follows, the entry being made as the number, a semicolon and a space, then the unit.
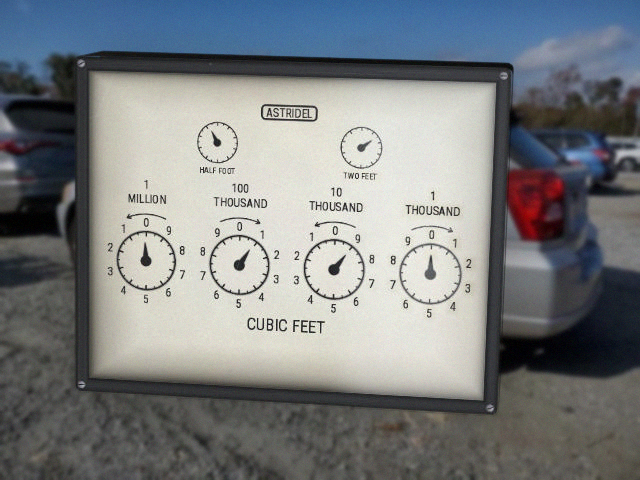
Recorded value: 9000; ft³
